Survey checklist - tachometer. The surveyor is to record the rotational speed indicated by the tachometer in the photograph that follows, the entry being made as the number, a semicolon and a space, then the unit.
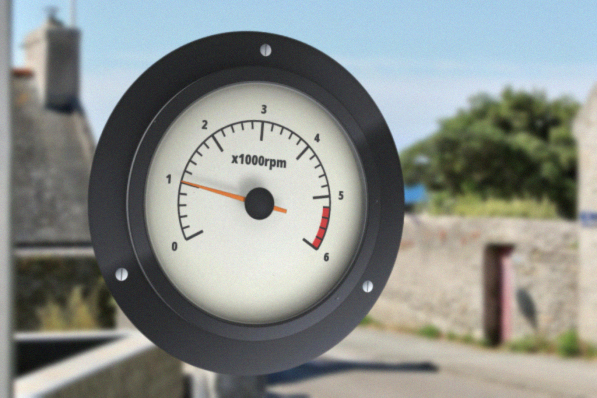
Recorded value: 1000; rpm
